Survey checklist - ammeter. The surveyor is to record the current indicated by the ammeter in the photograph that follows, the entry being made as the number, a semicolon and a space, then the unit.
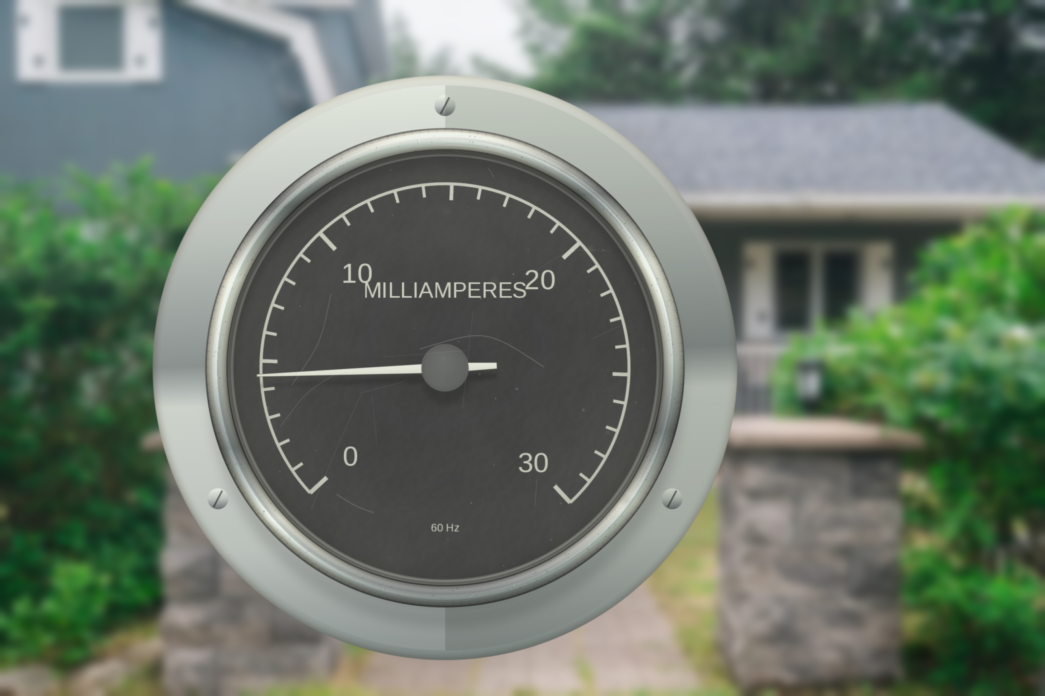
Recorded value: 4.5; mA
